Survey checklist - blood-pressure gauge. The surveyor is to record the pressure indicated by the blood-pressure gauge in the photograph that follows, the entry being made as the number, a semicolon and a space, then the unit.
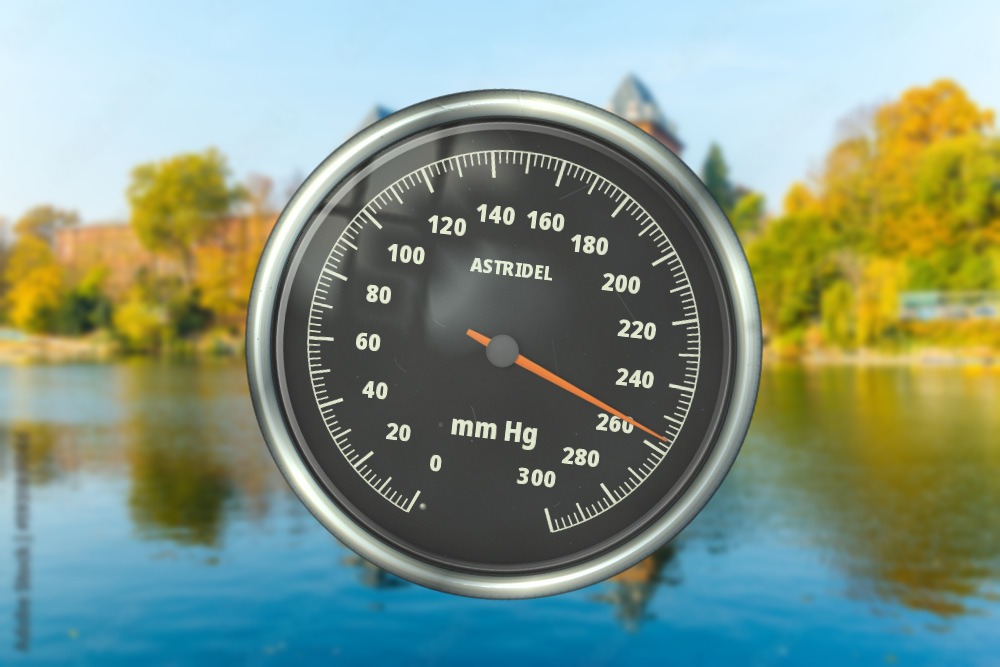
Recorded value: 256; mmHg
